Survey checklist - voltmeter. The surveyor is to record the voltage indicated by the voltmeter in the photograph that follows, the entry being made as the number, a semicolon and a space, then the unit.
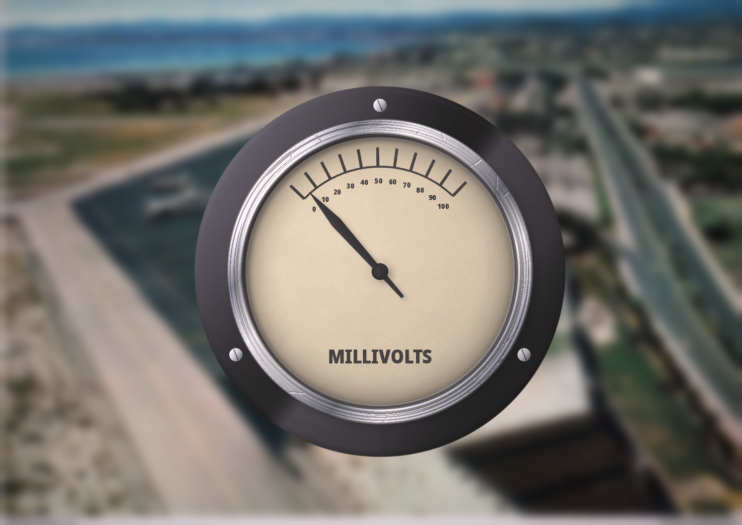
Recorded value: 5; mV
